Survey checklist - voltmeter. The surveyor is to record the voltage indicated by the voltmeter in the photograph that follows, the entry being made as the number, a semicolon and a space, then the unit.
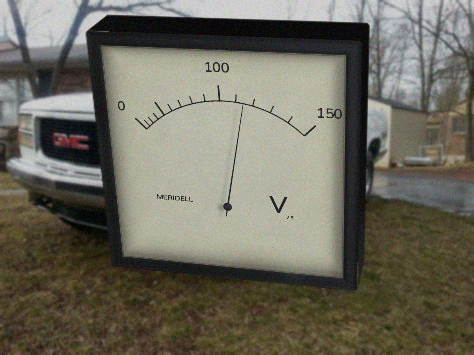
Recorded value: 115; V
